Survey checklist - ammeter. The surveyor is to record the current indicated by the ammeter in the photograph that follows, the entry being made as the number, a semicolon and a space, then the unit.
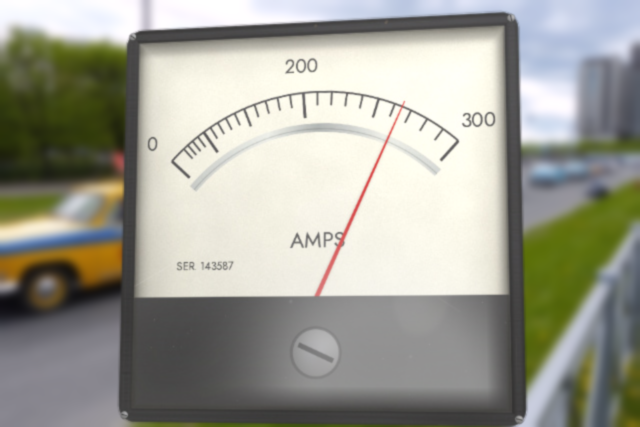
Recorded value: 265; A
